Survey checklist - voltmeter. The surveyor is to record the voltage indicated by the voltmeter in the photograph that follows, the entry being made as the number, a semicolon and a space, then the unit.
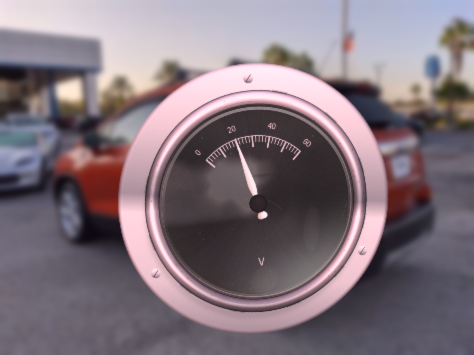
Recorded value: 20; V
